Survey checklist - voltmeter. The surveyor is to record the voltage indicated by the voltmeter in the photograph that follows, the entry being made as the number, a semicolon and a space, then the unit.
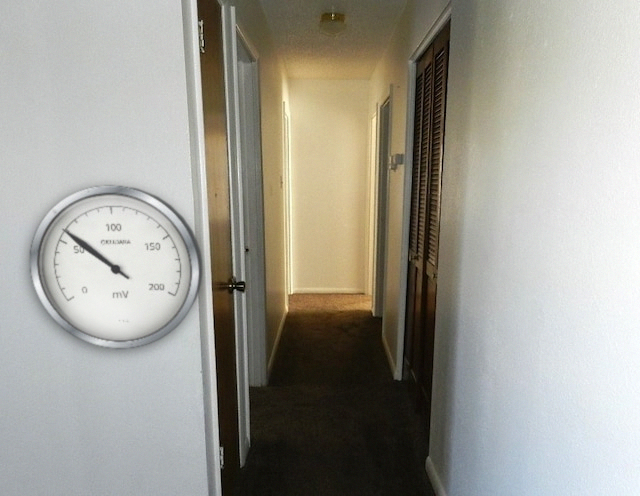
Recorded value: 60; mV
